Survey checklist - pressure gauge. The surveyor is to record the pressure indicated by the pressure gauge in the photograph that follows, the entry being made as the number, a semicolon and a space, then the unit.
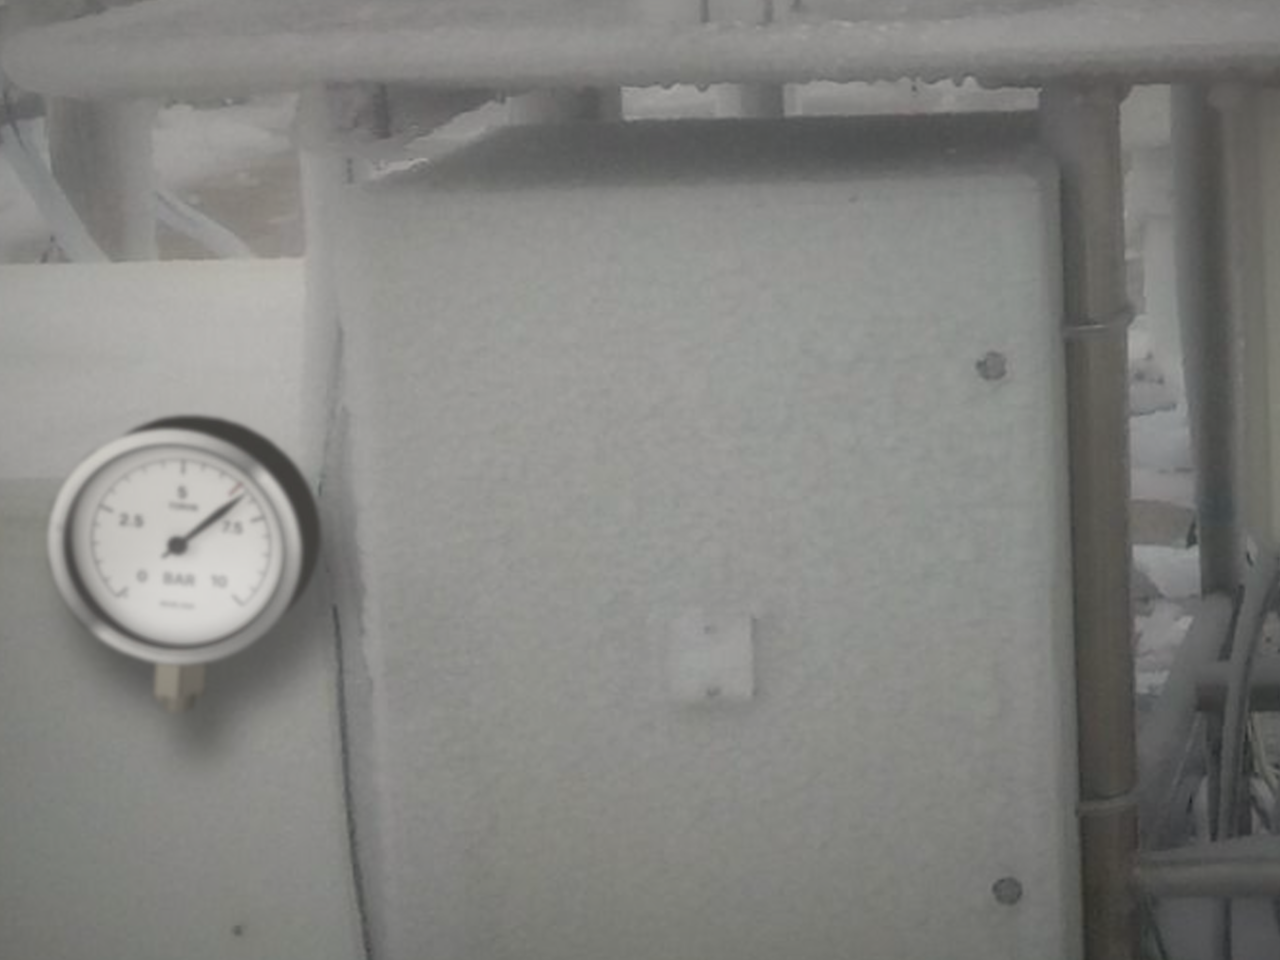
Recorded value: 6.75; bar
